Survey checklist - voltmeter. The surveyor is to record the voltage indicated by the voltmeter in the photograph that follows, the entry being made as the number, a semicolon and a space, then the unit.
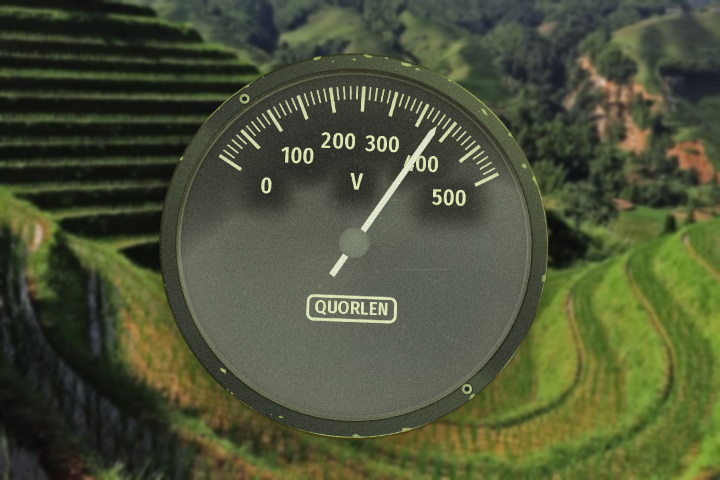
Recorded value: 380; V
